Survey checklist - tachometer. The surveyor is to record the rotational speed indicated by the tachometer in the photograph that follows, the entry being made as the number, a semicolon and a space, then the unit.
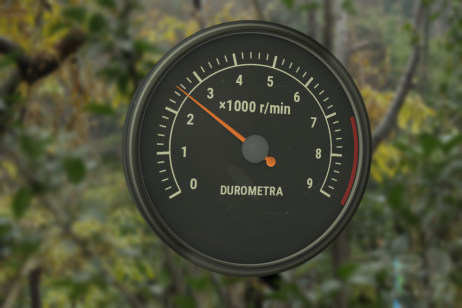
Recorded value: 2500; rpm
